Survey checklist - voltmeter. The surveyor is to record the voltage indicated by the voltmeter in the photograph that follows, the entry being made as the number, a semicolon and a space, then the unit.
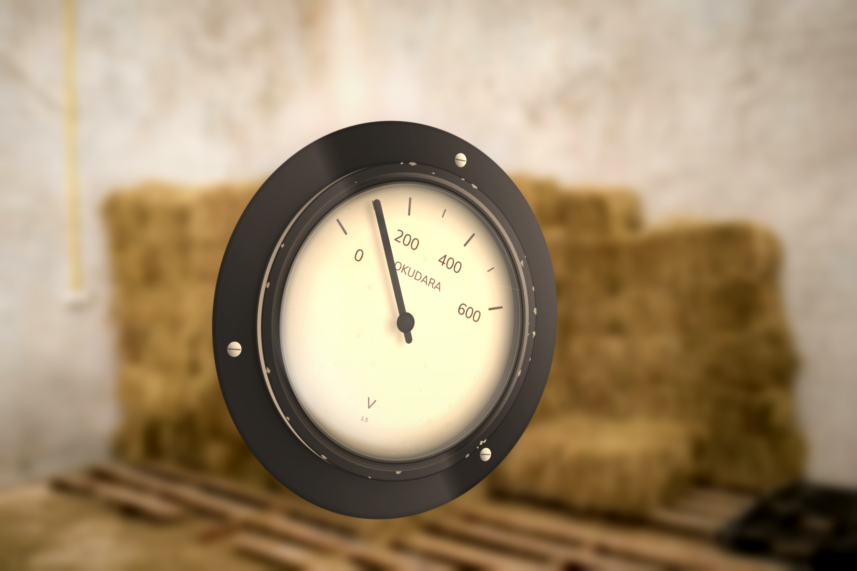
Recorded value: 100; V
